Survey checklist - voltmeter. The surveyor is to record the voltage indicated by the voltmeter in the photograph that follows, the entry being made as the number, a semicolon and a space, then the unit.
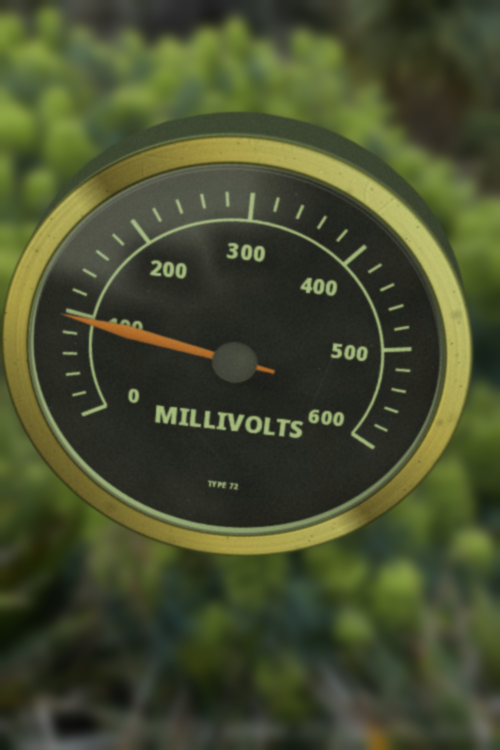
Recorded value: 100; mV
